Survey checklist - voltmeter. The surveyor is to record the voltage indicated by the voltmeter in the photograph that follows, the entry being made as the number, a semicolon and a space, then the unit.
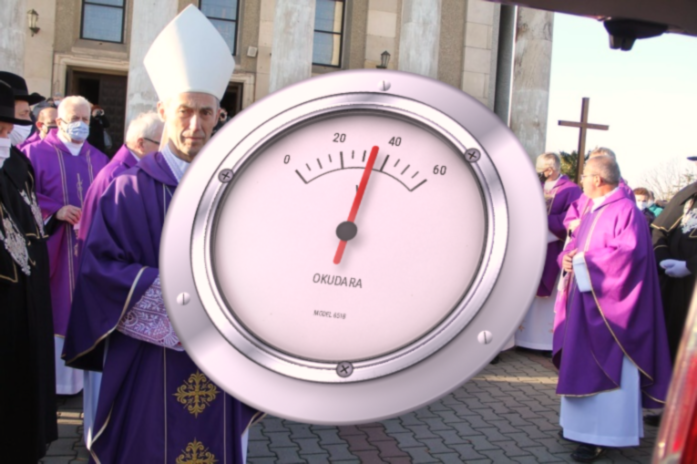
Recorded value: 35; V
